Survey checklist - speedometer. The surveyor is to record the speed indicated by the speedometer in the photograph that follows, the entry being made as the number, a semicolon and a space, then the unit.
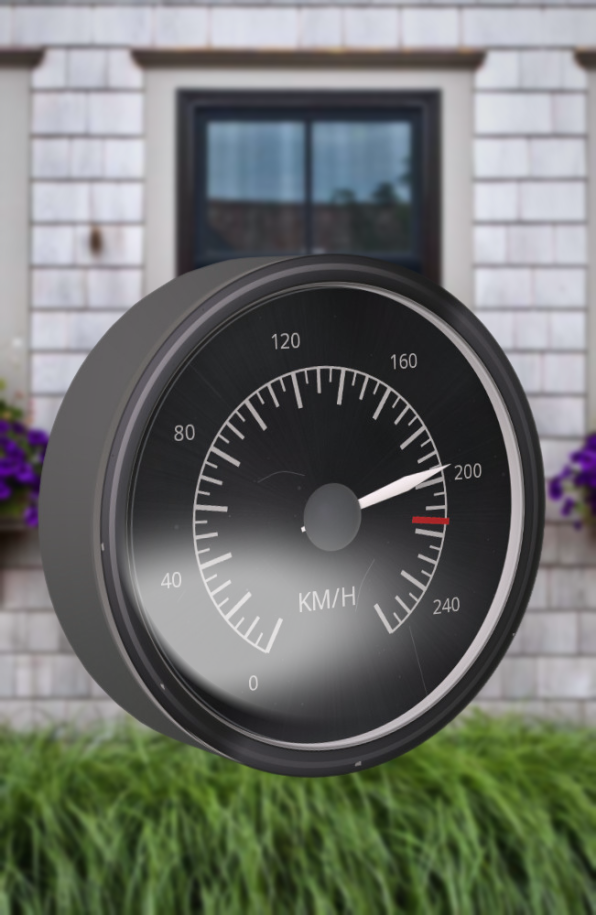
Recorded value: 195; km/h
